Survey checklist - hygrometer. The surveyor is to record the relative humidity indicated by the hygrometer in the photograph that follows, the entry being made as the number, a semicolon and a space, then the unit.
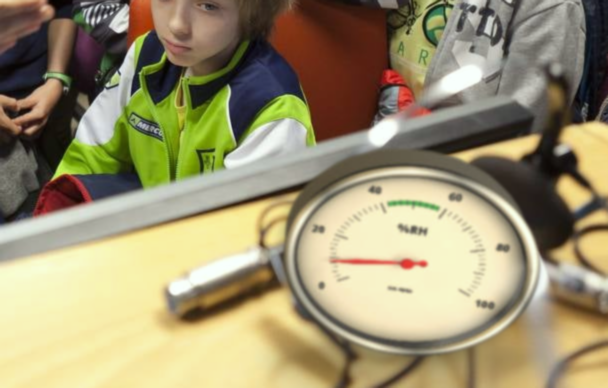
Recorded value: 10; %
